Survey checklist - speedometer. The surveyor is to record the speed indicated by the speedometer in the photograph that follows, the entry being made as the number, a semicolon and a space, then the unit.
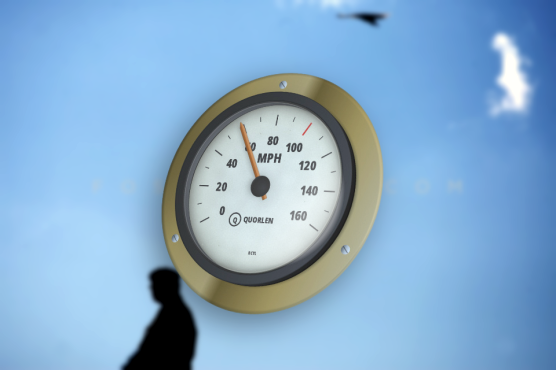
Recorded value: 60; mph
